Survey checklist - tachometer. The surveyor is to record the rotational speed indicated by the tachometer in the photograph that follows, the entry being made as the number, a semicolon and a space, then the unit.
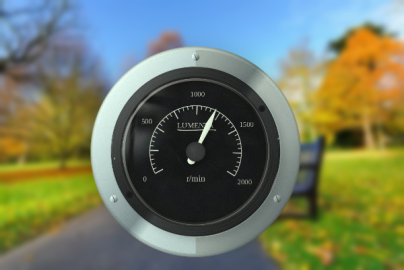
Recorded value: 1200; rpm
